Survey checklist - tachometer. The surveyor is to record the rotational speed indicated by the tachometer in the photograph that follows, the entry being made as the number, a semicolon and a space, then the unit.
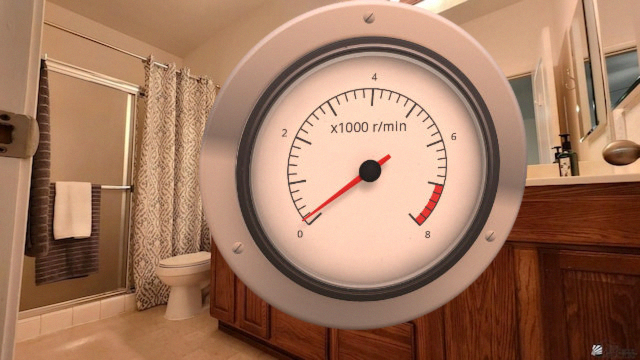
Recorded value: 200; rpm
